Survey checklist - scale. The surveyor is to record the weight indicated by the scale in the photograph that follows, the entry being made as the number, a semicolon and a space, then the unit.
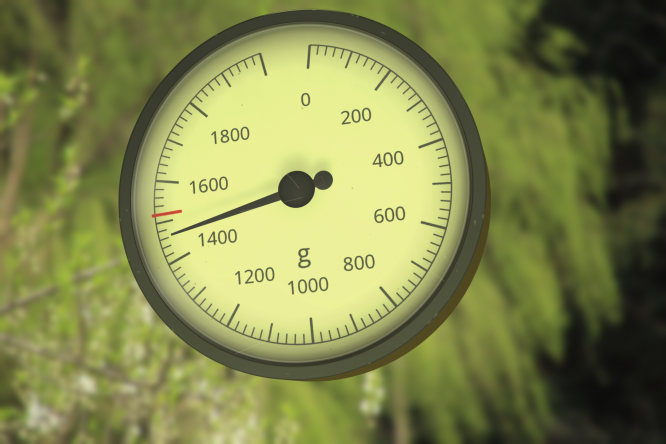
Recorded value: 1460; g
